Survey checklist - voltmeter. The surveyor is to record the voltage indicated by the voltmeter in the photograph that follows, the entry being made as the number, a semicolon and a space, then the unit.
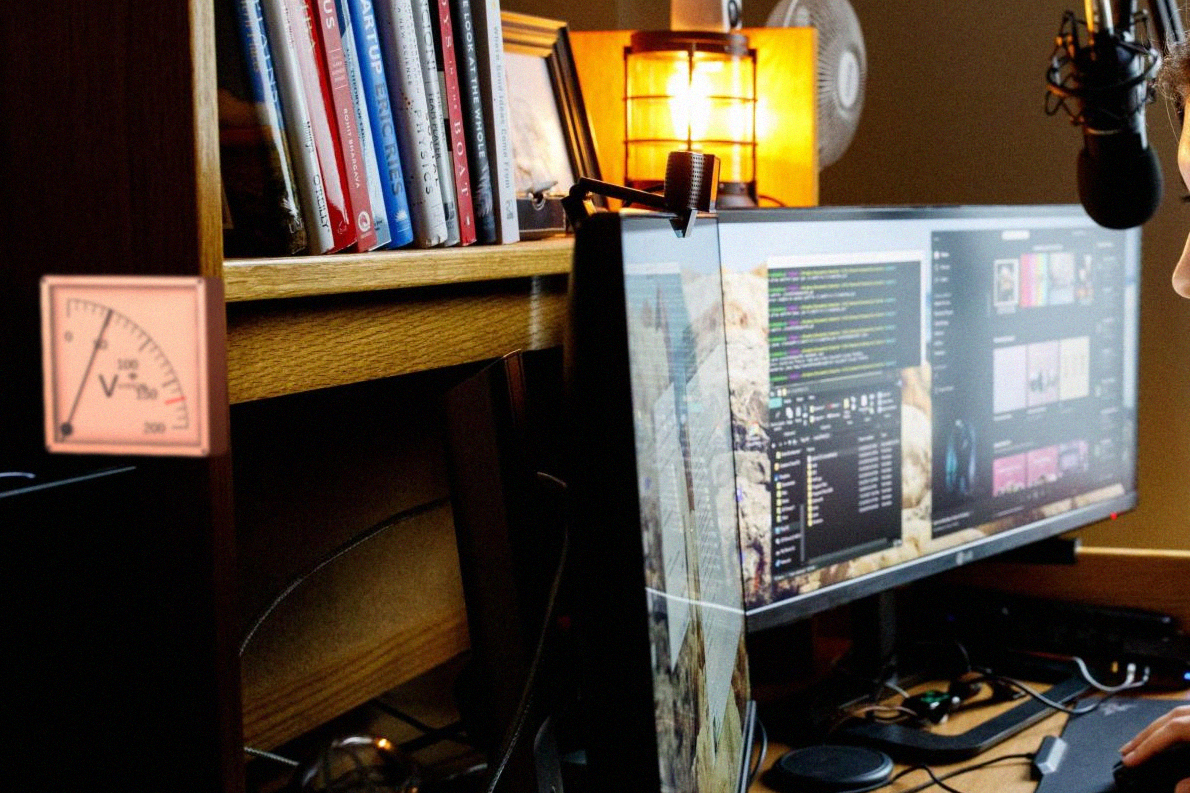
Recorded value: 50; V
